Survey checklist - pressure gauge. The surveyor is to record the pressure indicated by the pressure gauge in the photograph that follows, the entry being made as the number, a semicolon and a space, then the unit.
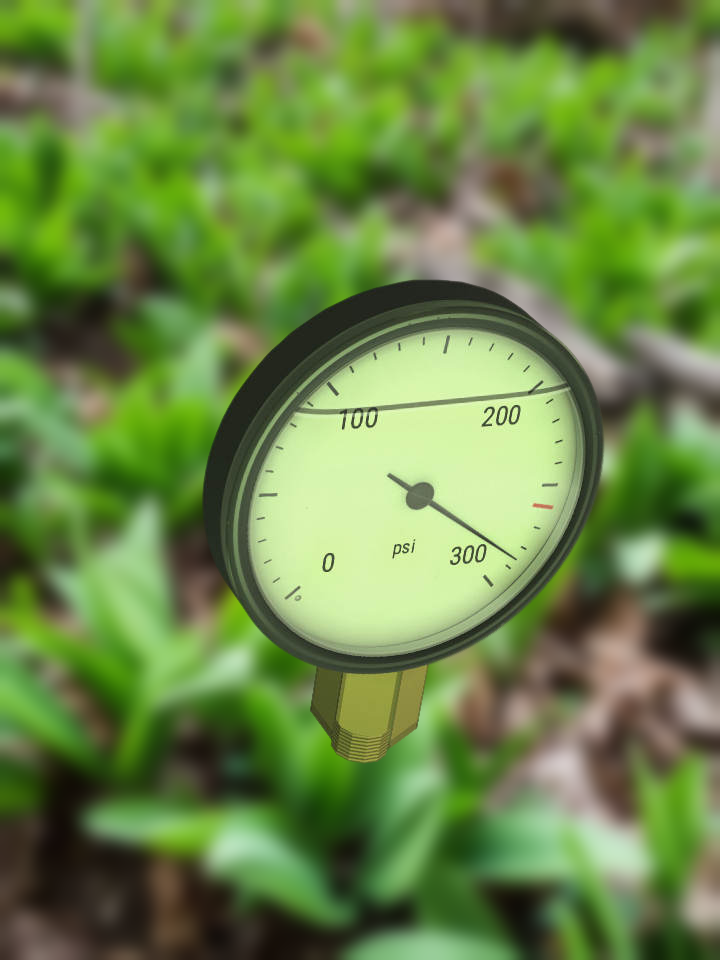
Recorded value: 285; psi
